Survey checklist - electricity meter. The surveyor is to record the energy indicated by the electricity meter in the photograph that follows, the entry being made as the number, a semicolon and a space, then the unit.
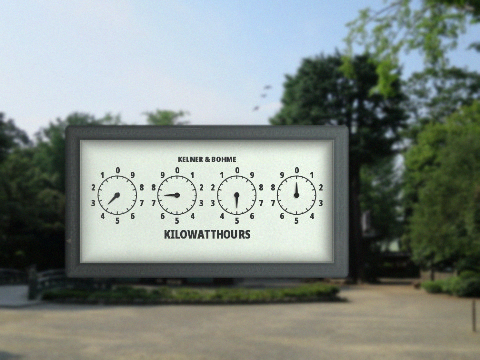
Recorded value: 3750; kWh
